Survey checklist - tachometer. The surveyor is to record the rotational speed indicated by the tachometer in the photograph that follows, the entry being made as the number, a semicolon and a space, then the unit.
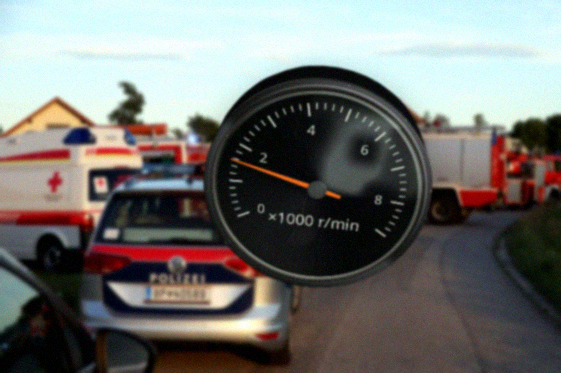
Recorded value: 1600; rpm
